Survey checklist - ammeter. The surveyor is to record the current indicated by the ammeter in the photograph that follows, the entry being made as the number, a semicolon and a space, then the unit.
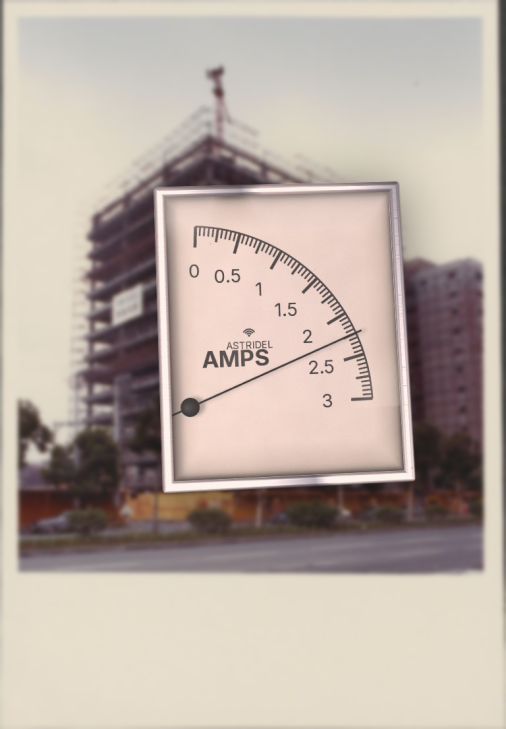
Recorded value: 2.25; A
